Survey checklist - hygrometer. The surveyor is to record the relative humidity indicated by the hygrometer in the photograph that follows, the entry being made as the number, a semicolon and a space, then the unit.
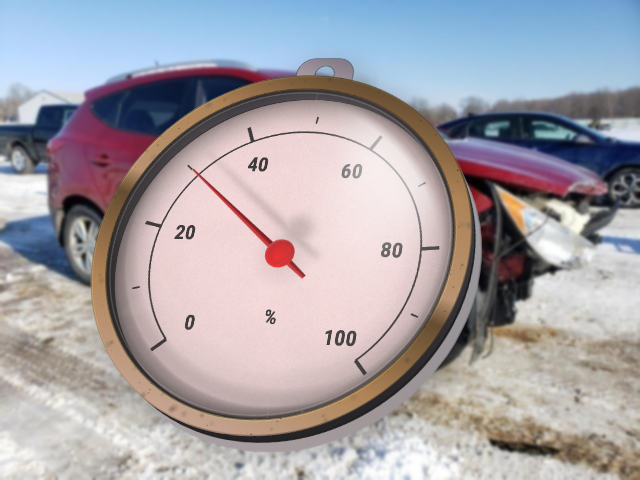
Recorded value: 30; %
